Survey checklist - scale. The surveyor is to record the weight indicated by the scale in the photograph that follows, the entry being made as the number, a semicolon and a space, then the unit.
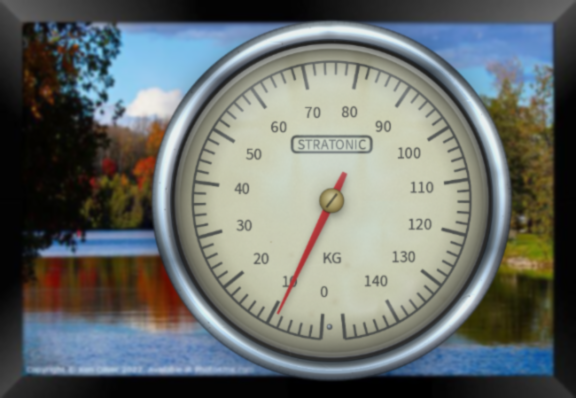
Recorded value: 9; kg
